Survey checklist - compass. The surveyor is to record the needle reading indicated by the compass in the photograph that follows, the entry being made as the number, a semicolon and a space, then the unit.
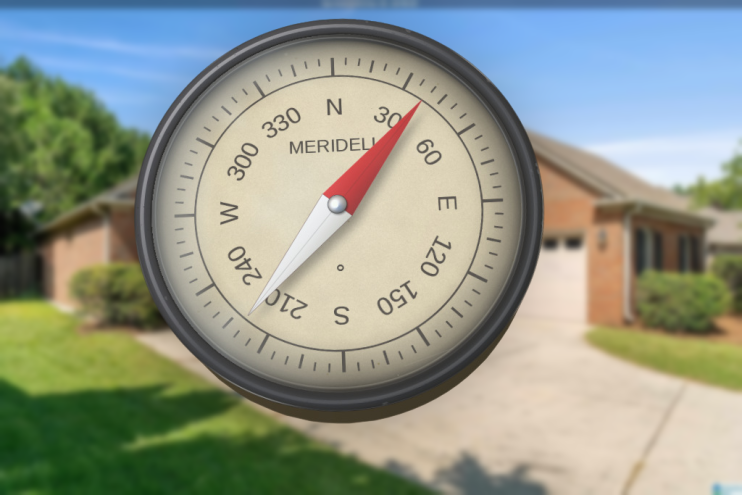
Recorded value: 40; °
